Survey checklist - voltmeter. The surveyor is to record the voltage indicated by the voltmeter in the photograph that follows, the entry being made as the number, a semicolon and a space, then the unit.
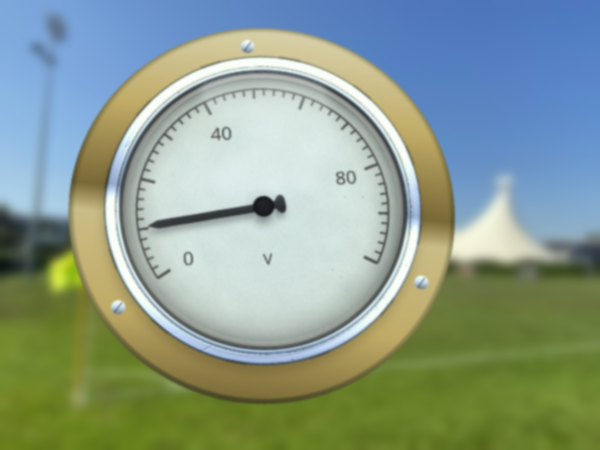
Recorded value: 10; V
